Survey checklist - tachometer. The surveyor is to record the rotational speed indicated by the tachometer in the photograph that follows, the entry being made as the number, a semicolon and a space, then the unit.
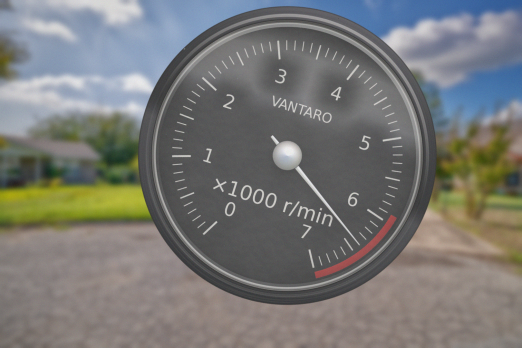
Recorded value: 6400; rpm
